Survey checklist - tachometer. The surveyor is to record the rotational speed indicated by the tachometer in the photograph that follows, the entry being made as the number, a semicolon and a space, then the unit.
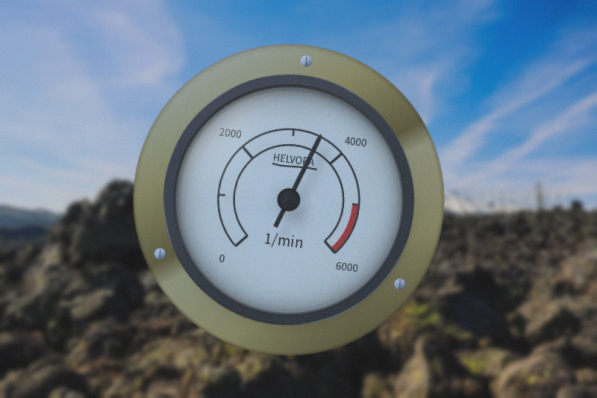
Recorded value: 3500; rpm
